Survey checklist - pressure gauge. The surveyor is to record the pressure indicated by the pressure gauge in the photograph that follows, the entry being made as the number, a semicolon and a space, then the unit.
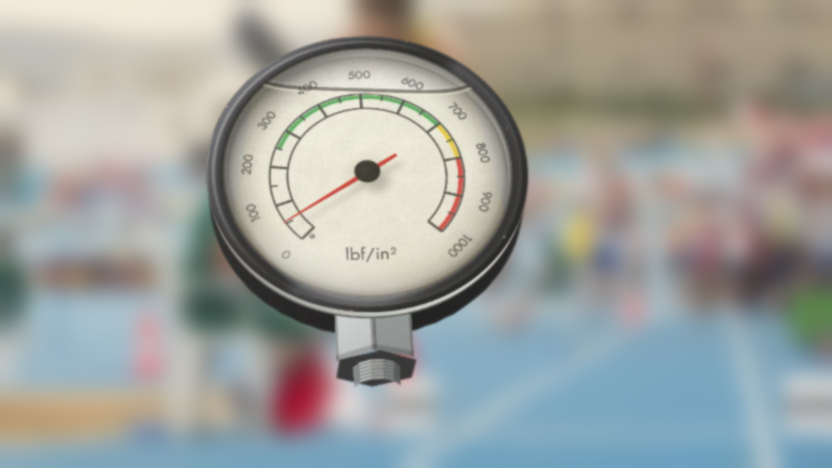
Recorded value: 50; psi
